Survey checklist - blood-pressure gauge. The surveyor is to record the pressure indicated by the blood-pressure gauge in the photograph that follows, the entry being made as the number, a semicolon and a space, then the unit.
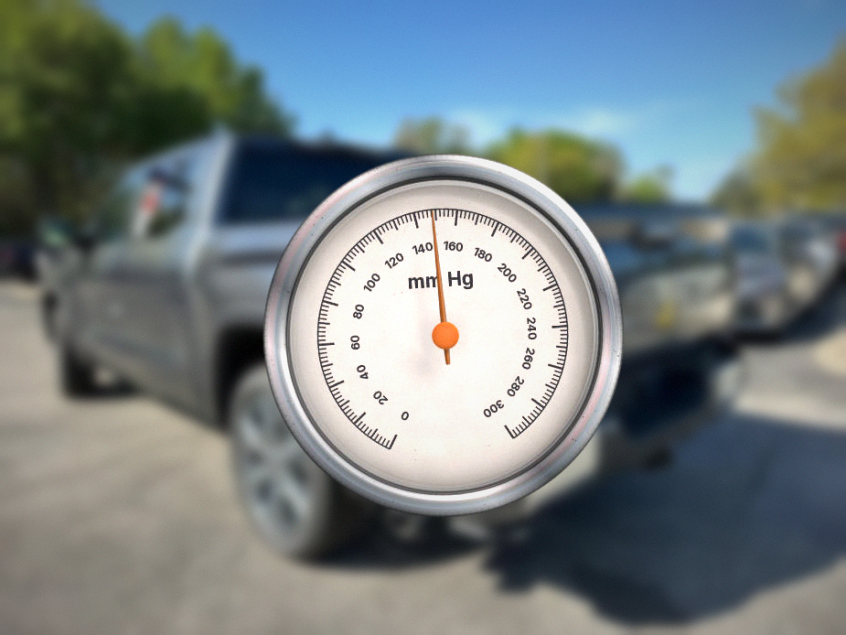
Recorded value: 148; mmHg
